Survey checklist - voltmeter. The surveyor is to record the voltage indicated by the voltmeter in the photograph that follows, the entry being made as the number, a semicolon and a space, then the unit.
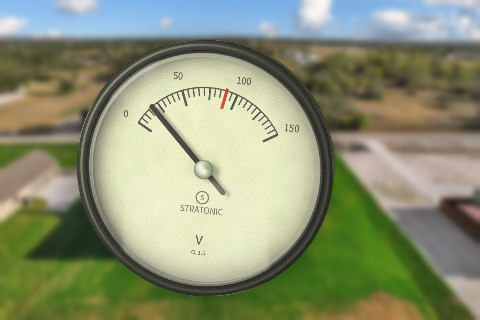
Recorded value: 20; V
